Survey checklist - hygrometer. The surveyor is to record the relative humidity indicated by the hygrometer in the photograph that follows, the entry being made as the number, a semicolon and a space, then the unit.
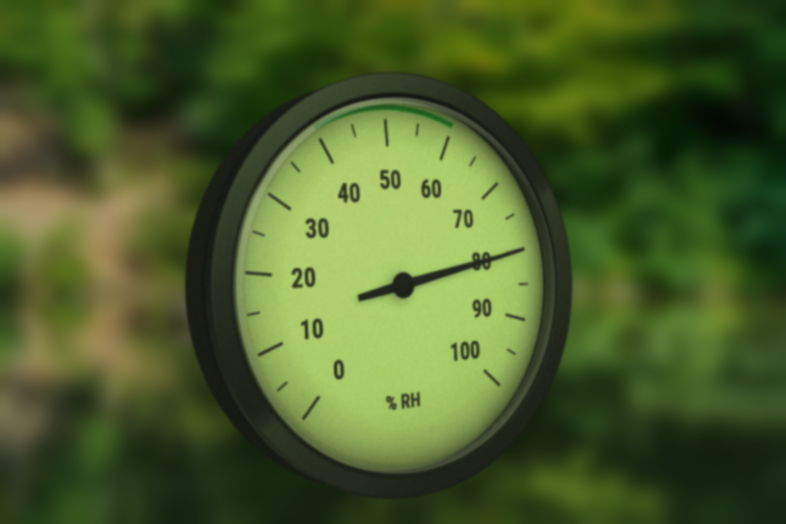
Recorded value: 80; %
